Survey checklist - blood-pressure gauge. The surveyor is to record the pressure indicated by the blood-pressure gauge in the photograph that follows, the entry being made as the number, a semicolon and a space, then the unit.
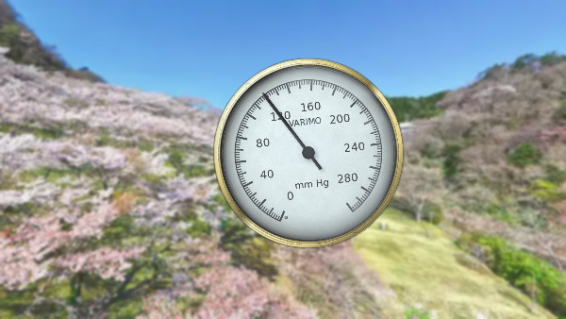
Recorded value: 120; mmHg
